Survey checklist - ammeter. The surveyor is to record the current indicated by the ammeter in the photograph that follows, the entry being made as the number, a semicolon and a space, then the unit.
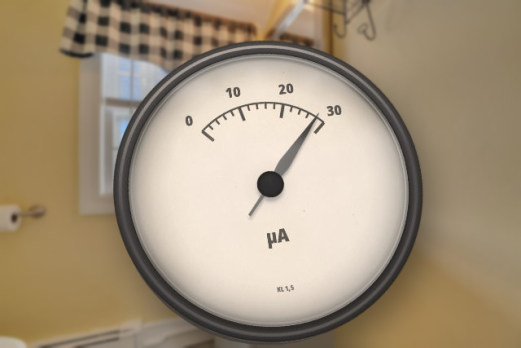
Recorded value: 28; µA
